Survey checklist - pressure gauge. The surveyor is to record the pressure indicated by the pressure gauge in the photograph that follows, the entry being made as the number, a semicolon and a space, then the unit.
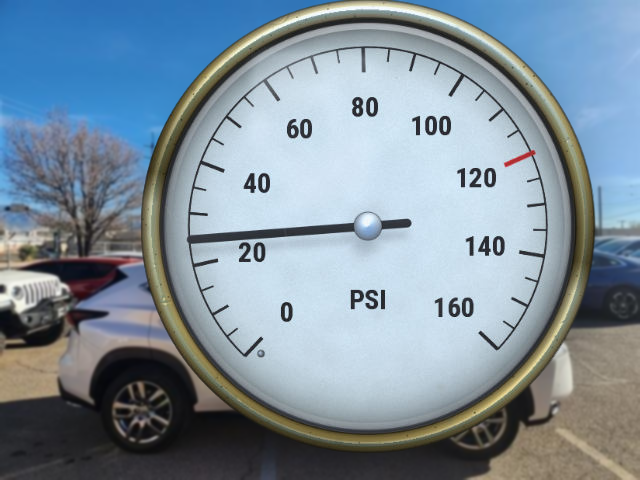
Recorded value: 25; psi
